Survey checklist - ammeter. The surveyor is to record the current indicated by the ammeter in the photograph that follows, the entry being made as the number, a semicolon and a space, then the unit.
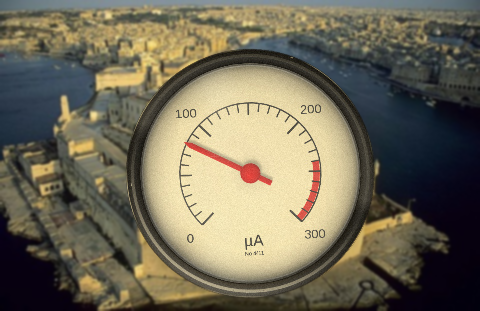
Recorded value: 80; µA
